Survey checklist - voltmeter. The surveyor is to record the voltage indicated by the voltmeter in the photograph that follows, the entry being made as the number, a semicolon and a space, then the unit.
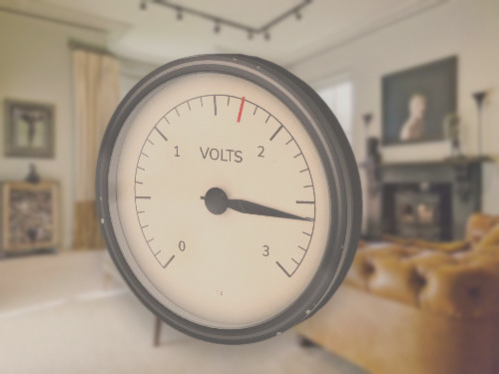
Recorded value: 2.6; V
